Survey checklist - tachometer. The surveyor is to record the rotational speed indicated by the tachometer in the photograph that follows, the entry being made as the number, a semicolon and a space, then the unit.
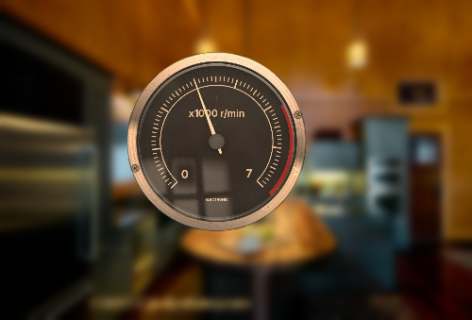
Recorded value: 3000; rpm
